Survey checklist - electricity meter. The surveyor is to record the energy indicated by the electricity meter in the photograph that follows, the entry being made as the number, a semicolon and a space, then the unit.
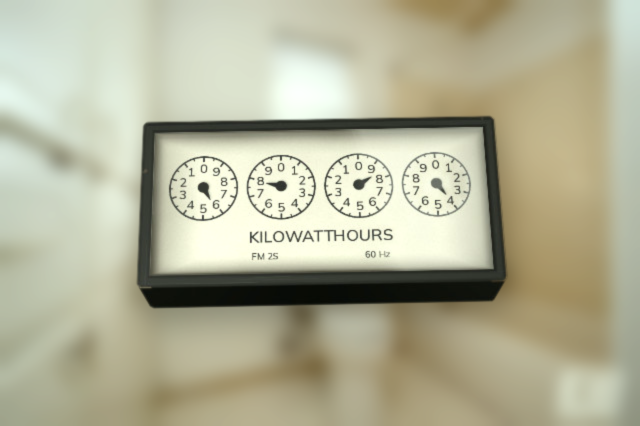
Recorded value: 5784; kWh
